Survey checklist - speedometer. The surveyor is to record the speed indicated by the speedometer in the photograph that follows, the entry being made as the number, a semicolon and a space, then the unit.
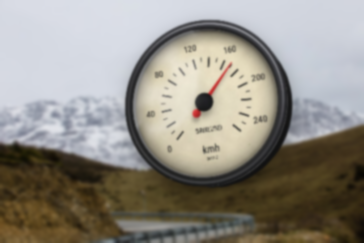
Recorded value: 170; km/h
